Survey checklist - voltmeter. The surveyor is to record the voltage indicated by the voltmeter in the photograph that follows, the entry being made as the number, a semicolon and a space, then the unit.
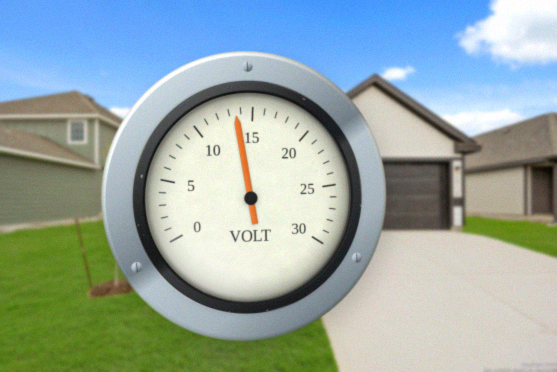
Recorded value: 13.5; V
